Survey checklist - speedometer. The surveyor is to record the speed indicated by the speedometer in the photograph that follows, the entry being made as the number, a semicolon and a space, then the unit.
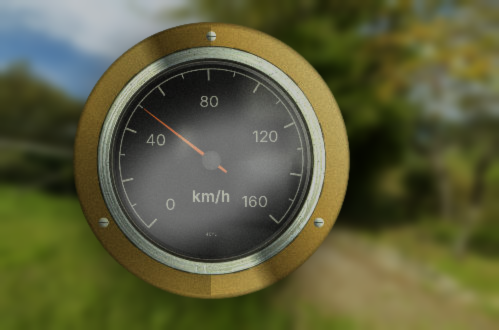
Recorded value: 50; km/h
